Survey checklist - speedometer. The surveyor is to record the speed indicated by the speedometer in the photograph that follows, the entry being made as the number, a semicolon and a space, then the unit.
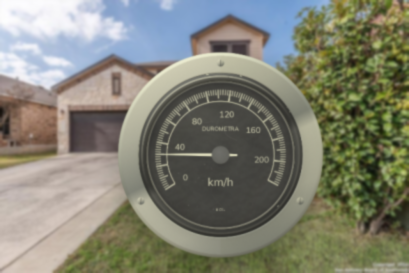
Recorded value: 30; km/h
